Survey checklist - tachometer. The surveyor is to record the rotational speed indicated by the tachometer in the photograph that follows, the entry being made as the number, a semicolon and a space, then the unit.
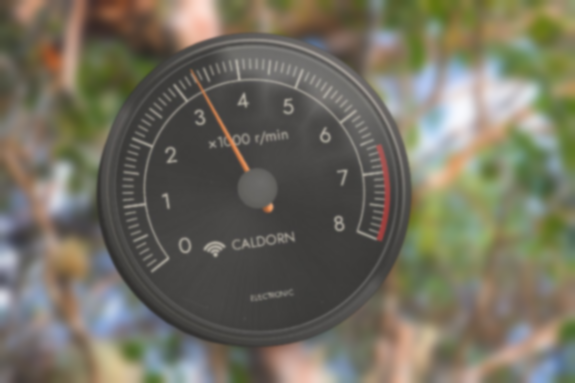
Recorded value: 3300; rpm
